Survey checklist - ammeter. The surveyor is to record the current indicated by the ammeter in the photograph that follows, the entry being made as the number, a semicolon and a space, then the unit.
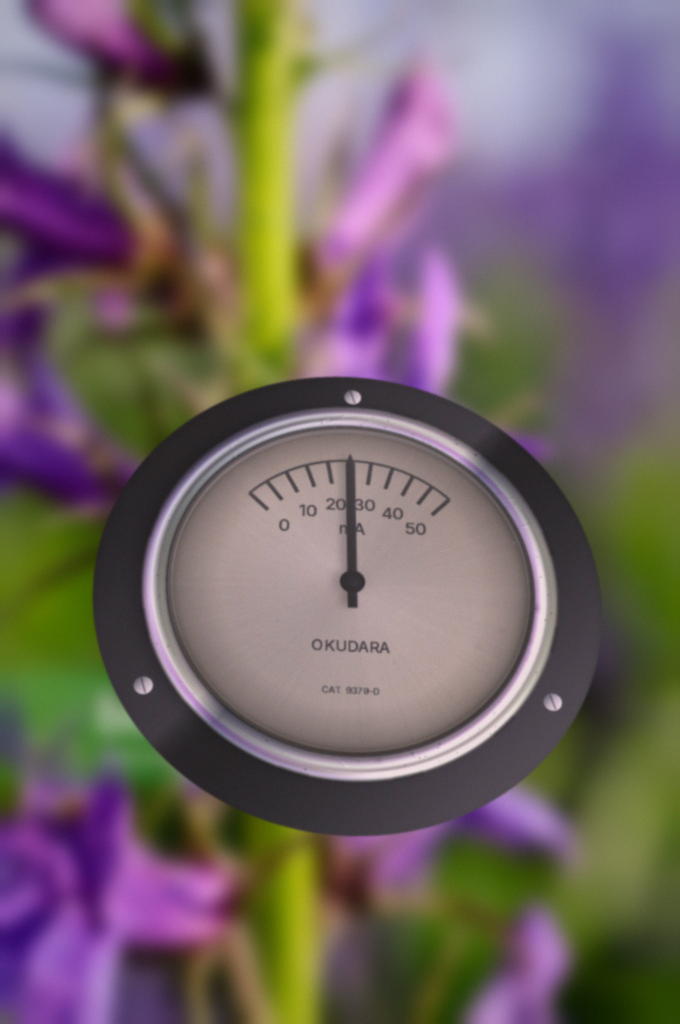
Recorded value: 25; mA
